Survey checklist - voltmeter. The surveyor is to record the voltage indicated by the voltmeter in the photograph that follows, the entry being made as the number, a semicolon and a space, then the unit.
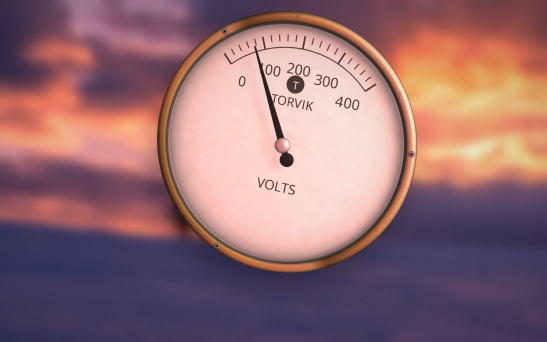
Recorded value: 80; V
